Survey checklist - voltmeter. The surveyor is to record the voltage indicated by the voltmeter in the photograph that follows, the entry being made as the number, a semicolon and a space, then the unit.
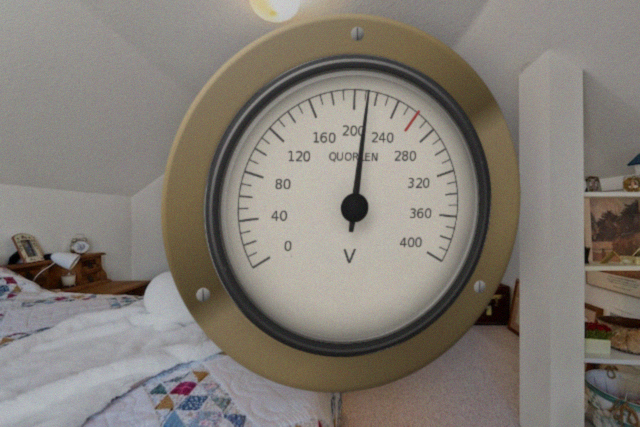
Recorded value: 210; V
